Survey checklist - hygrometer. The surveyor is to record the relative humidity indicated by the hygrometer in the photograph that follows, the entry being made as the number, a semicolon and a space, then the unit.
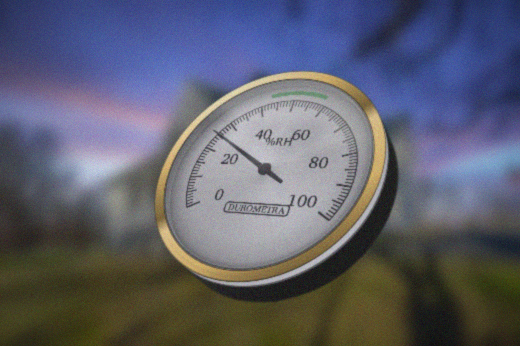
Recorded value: 25; %
